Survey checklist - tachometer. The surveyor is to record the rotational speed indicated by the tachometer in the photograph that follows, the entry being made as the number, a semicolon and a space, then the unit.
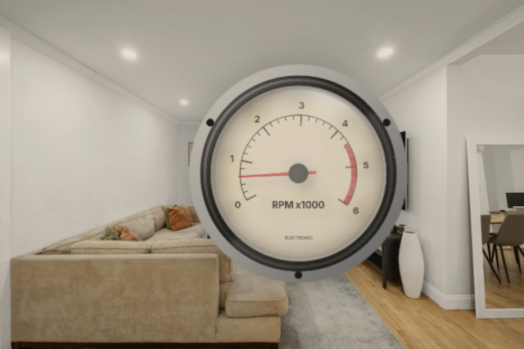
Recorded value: 600; rpm
